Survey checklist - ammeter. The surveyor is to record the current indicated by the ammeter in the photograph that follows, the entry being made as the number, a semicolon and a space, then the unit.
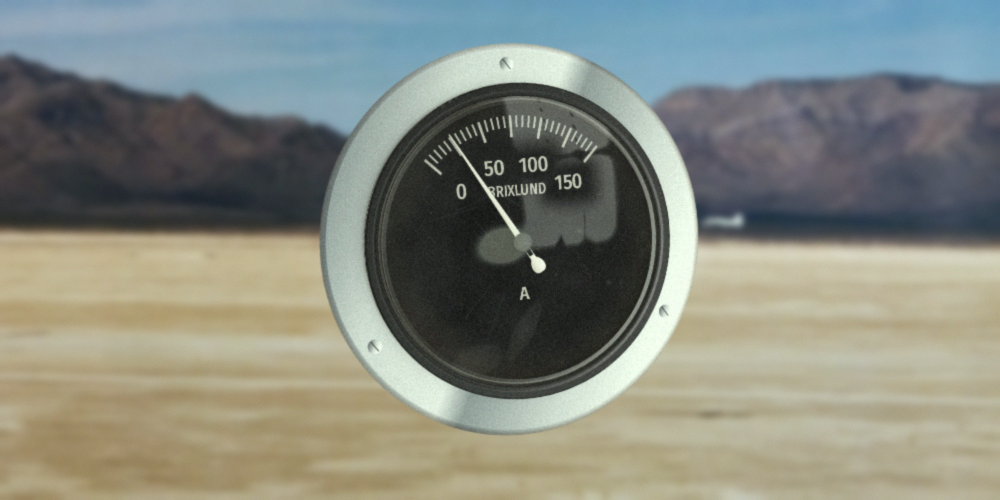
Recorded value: 25; A
